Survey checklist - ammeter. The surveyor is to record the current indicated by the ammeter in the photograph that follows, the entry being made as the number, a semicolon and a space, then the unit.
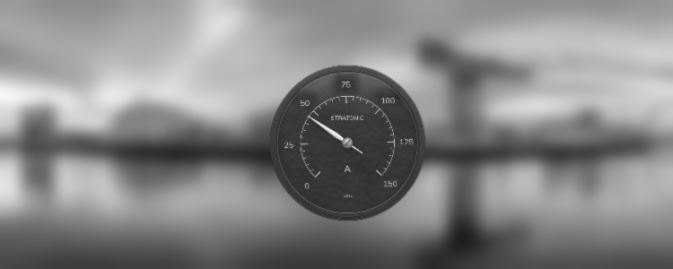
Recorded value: 45; A
